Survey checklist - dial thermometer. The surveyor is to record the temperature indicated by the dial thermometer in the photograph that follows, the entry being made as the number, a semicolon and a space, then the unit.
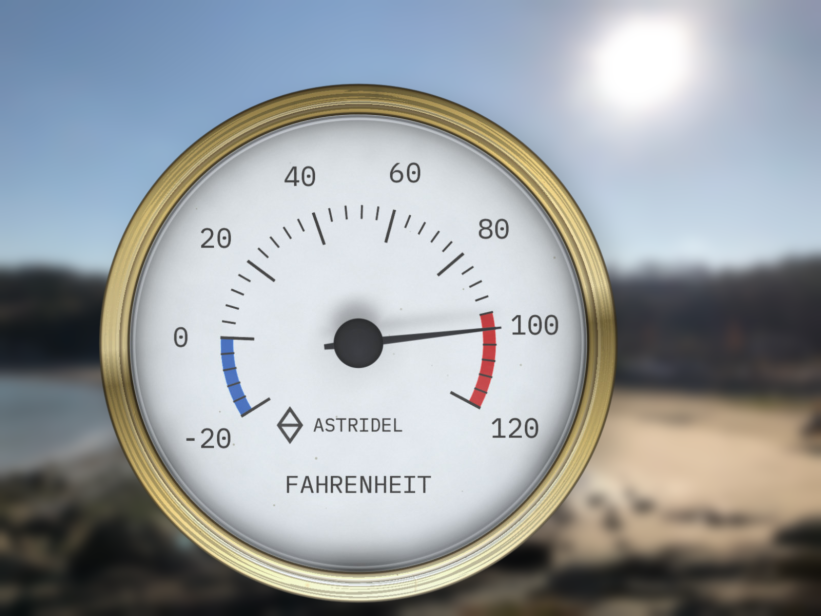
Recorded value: 100; °F
